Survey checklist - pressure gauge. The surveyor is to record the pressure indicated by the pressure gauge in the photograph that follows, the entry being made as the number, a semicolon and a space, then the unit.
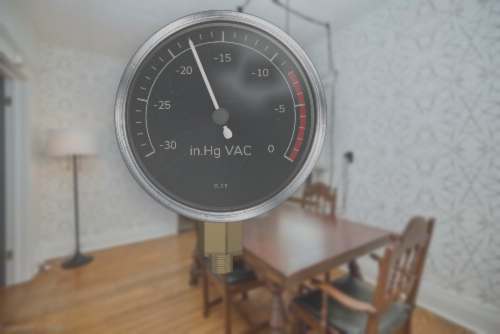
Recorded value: -18; inHg
